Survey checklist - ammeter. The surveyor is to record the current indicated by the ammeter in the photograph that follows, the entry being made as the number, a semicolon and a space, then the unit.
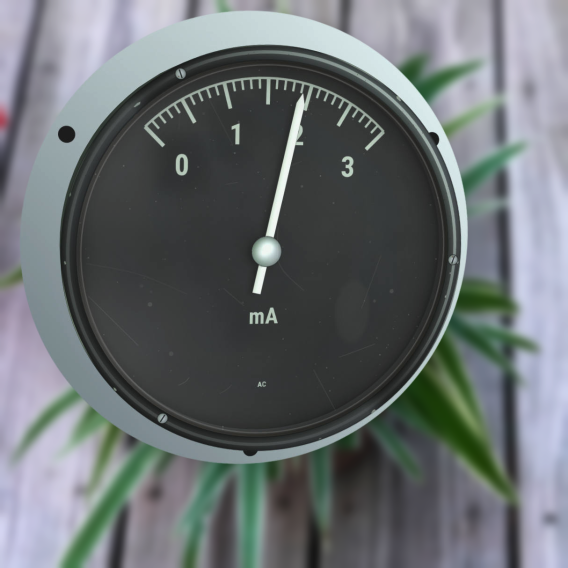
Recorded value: 1.9; mA
